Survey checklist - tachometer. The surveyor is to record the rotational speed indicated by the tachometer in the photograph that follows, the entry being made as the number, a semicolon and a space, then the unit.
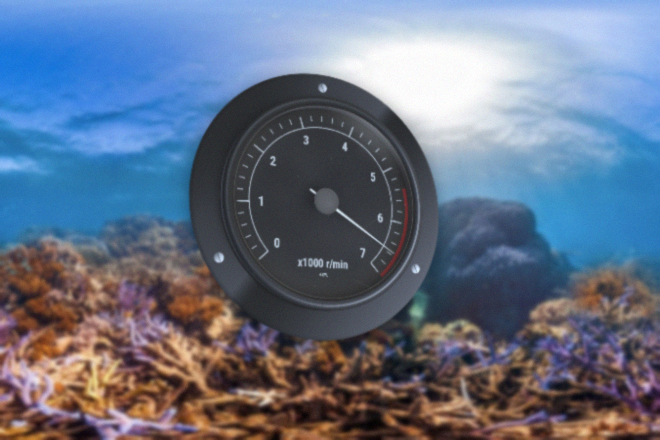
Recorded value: 6600; rpm
